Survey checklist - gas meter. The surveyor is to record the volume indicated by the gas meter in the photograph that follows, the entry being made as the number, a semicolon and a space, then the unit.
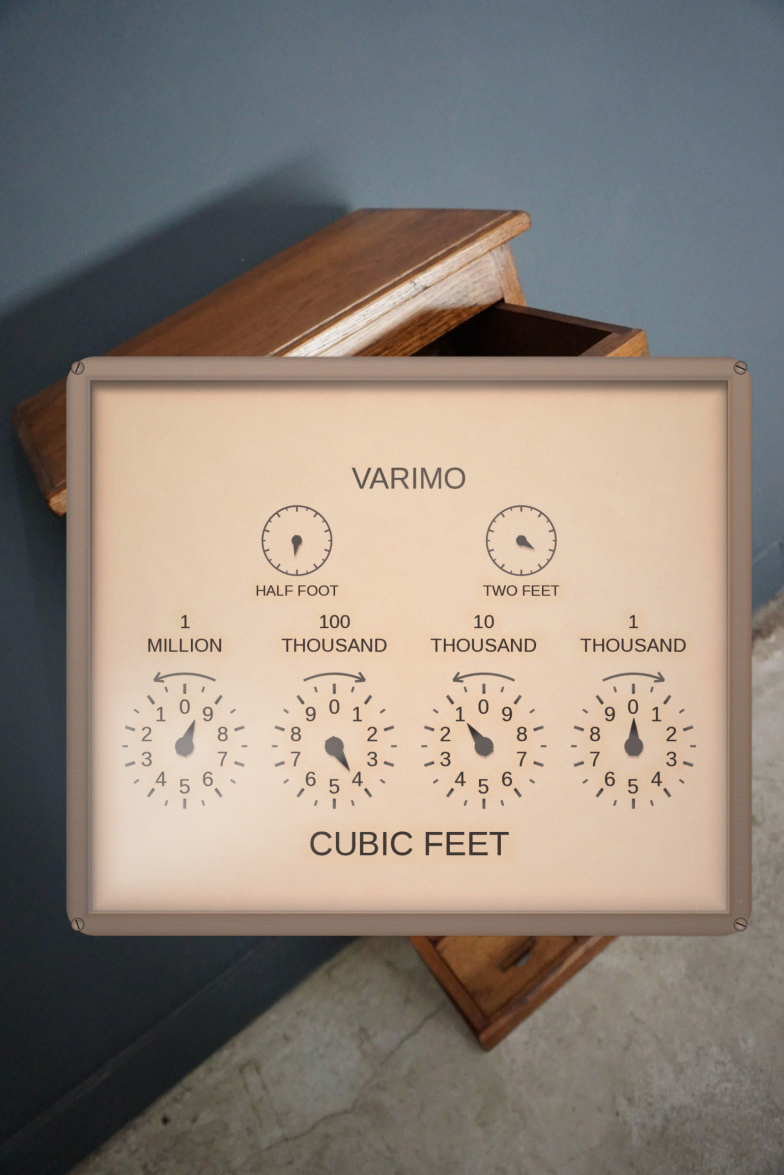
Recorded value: 941000; ft³
